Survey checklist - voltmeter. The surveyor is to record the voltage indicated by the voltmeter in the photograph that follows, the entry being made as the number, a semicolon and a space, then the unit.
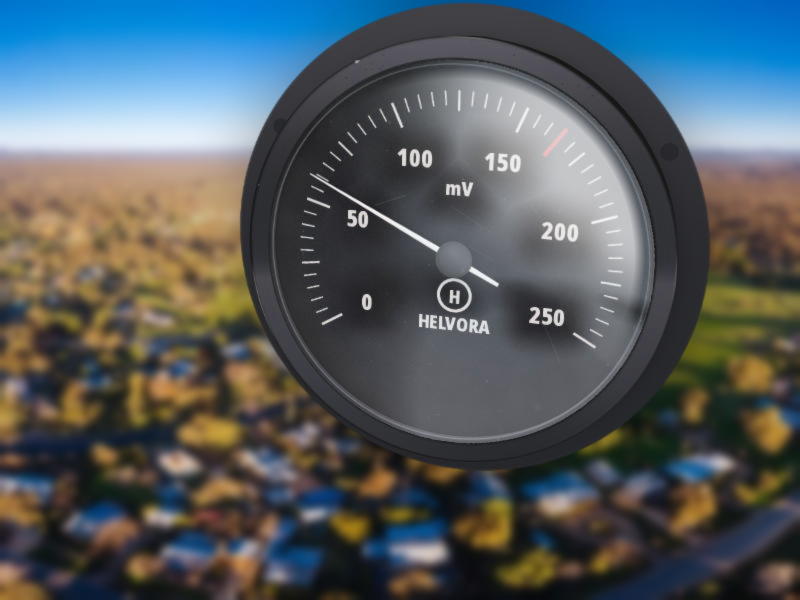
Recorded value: 60; mV
